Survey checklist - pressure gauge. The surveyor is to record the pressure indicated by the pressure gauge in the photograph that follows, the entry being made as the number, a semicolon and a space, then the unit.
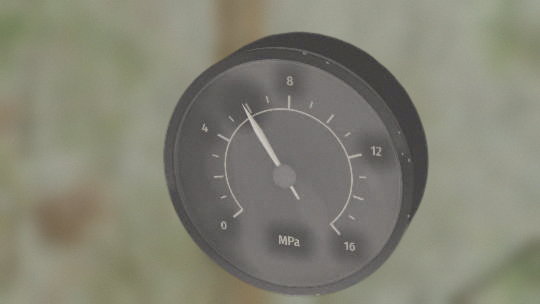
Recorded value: 6; MPa
